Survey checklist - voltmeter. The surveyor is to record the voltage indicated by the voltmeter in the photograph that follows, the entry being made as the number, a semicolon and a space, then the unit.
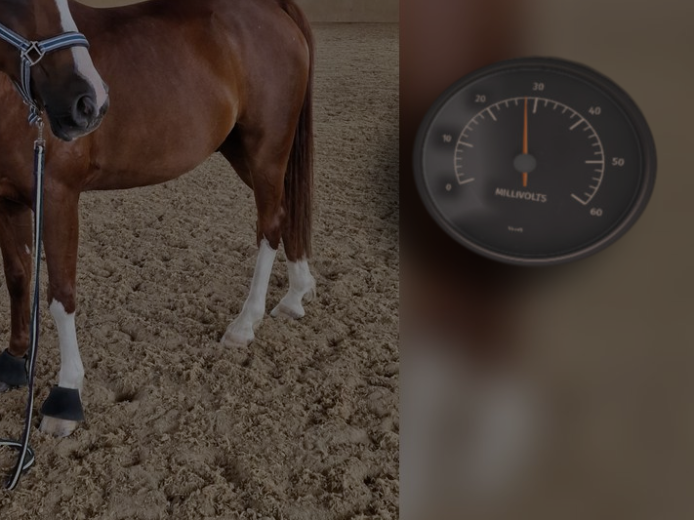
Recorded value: 28; mV
